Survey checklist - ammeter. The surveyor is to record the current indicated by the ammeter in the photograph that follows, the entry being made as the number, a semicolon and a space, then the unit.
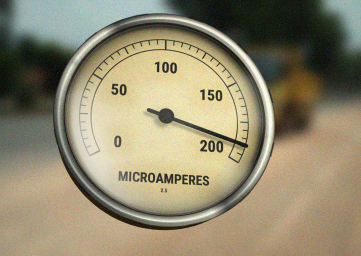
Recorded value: 190; µA
